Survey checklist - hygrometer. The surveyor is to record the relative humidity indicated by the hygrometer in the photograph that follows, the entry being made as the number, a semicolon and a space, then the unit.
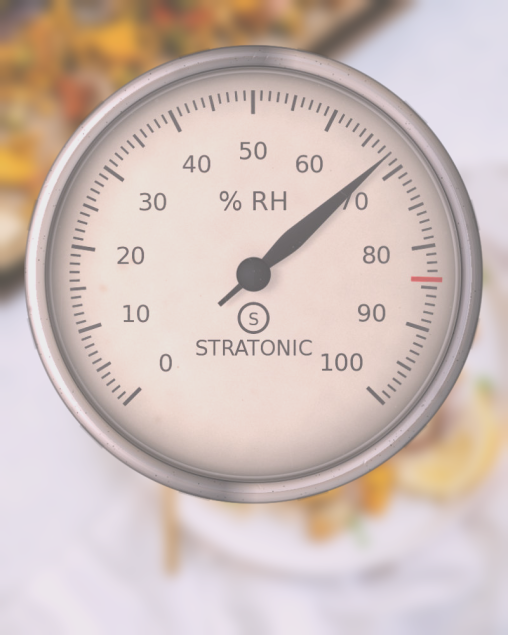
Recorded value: 68; %
